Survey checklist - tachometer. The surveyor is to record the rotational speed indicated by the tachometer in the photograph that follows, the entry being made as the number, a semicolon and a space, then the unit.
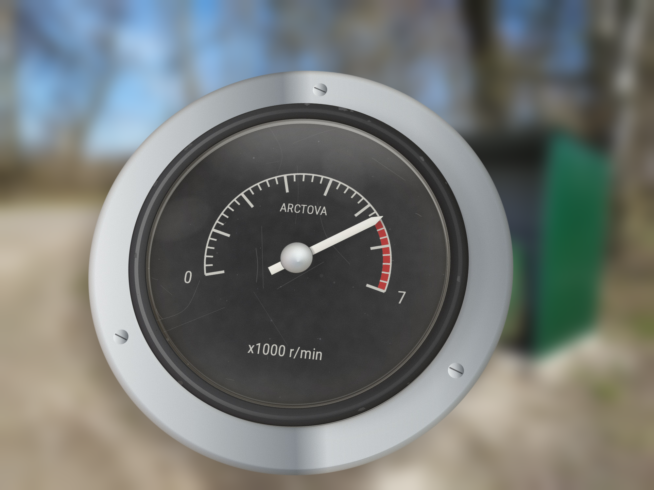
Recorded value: 5400; rpm
